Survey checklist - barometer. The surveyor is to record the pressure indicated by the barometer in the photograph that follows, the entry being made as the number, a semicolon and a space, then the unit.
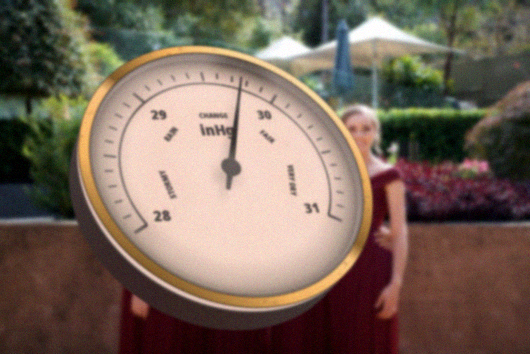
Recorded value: 29.75; inHg
